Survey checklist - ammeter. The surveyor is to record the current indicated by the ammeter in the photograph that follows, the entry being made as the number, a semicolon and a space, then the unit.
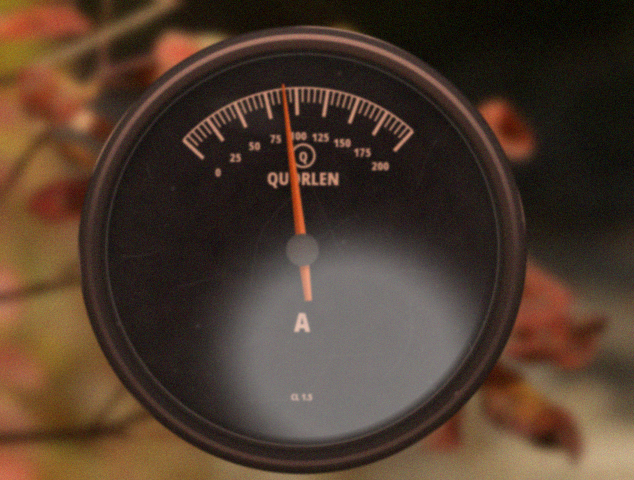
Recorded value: 90; A
